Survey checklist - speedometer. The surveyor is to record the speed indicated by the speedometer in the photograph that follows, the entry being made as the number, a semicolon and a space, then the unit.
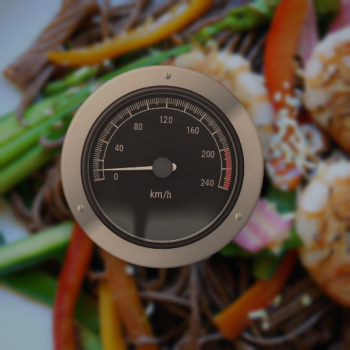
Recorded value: 10; km/h
